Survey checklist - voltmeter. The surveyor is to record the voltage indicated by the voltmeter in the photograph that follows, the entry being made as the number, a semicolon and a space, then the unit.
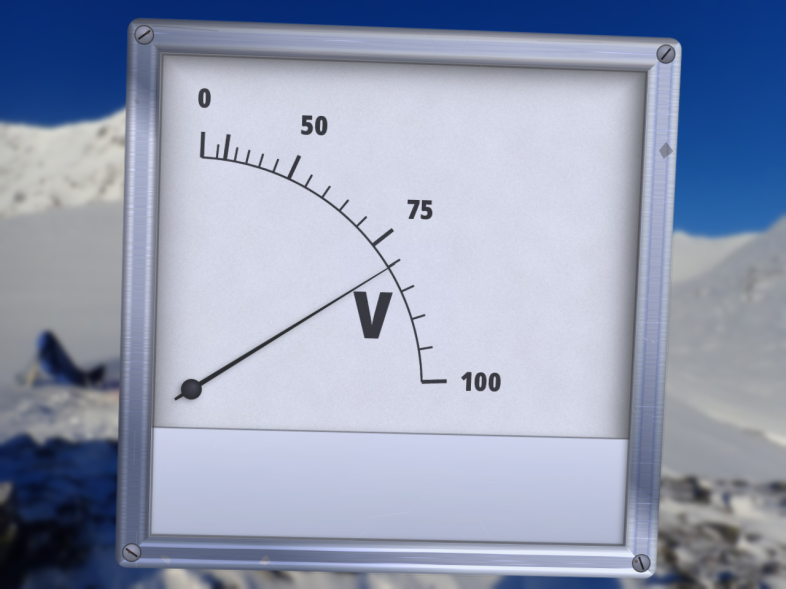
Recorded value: 80; V
